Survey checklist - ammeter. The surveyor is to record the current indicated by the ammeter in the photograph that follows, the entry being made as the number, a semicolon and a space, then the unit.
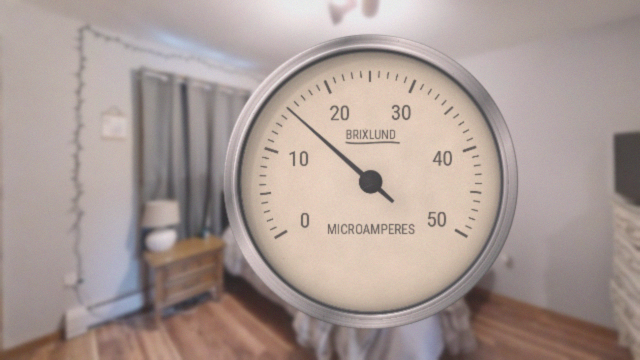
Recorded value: 15; µA
